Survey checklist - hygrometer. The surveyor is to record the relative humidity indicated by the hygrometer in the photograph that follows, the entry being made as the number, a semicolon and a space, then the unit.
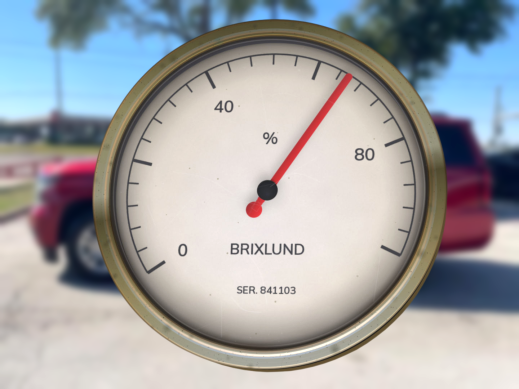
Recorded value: 66; %
